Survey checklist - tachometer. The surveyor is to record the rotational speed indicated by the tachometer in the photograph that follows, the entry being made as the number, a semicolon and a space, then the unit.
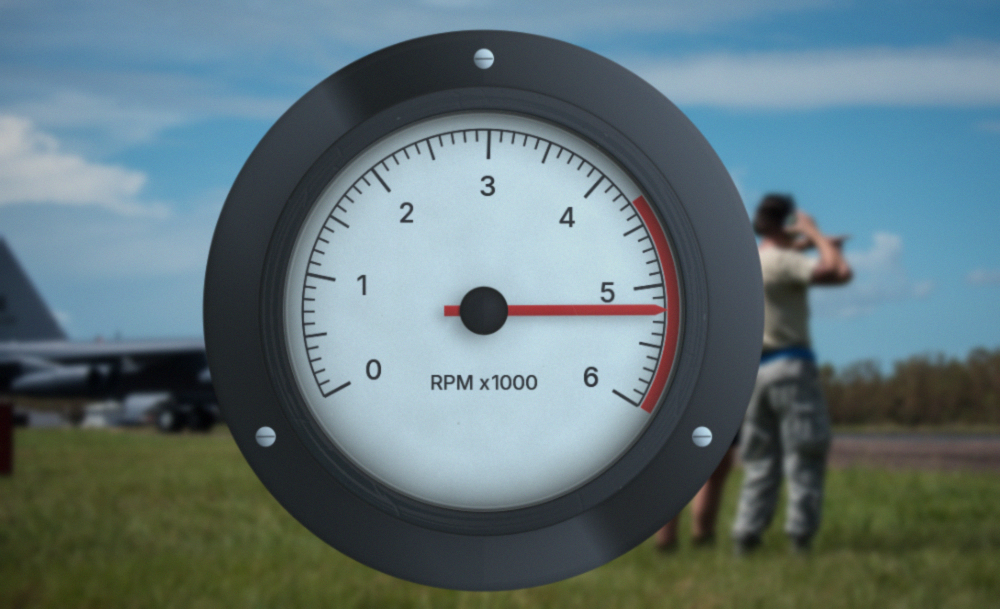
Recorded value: 5200; rpm
